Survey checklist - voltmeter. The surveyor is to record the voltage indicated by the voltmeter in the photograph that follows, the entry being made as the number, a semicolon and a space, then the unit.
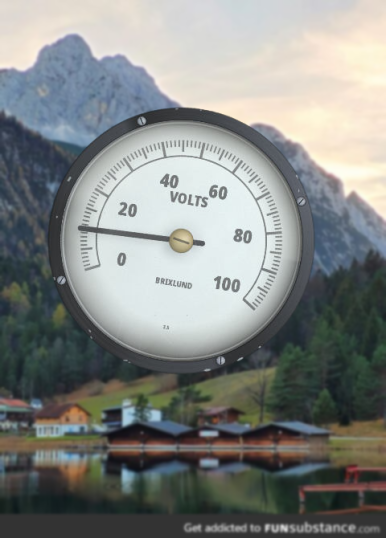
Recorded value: 10; V
